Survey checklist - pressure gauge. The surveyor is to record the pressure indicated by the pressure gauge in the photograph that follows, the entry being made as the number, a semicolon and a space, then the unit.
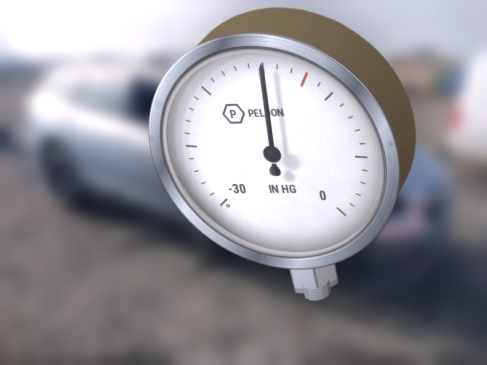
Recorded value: -15; inHg
